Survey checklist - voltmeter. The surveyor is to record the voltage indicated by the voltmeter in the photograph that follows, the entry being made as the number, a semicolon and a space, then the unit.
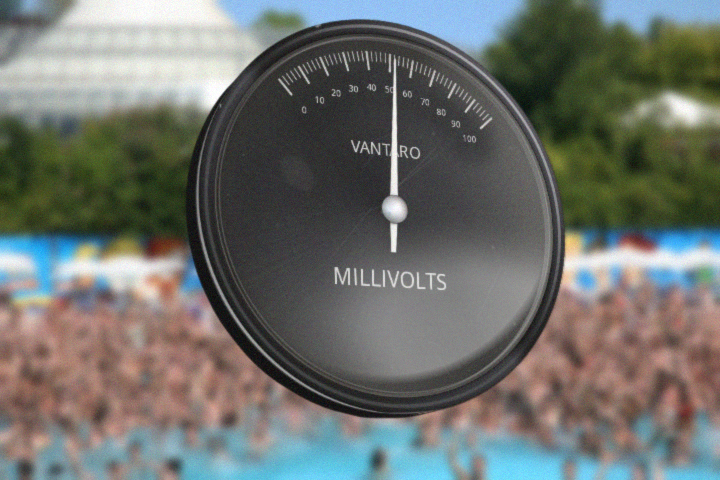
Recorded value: 50; mV
